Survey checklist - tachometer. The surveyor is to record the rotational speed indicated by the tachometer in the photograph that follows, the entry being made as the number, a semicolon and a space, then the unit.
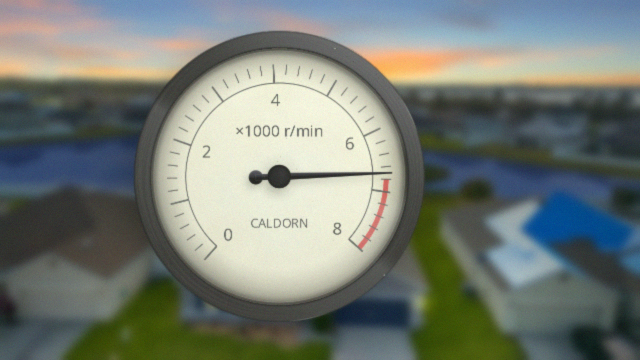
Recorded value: 6700; rpm
